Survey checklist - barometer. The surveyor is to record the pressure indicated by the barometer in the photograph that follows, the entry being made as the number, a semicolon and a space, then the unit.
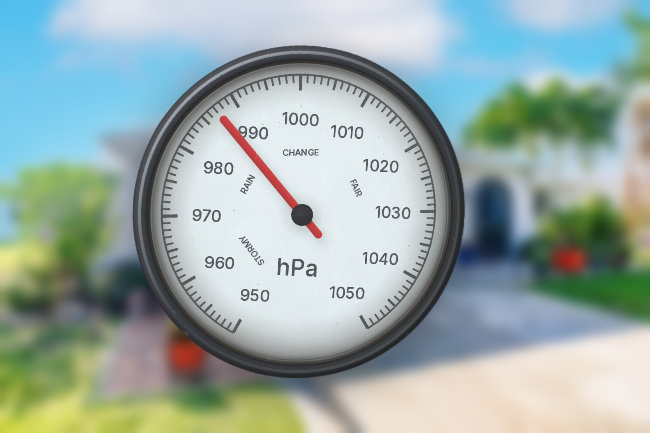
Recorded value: 987; hPa
